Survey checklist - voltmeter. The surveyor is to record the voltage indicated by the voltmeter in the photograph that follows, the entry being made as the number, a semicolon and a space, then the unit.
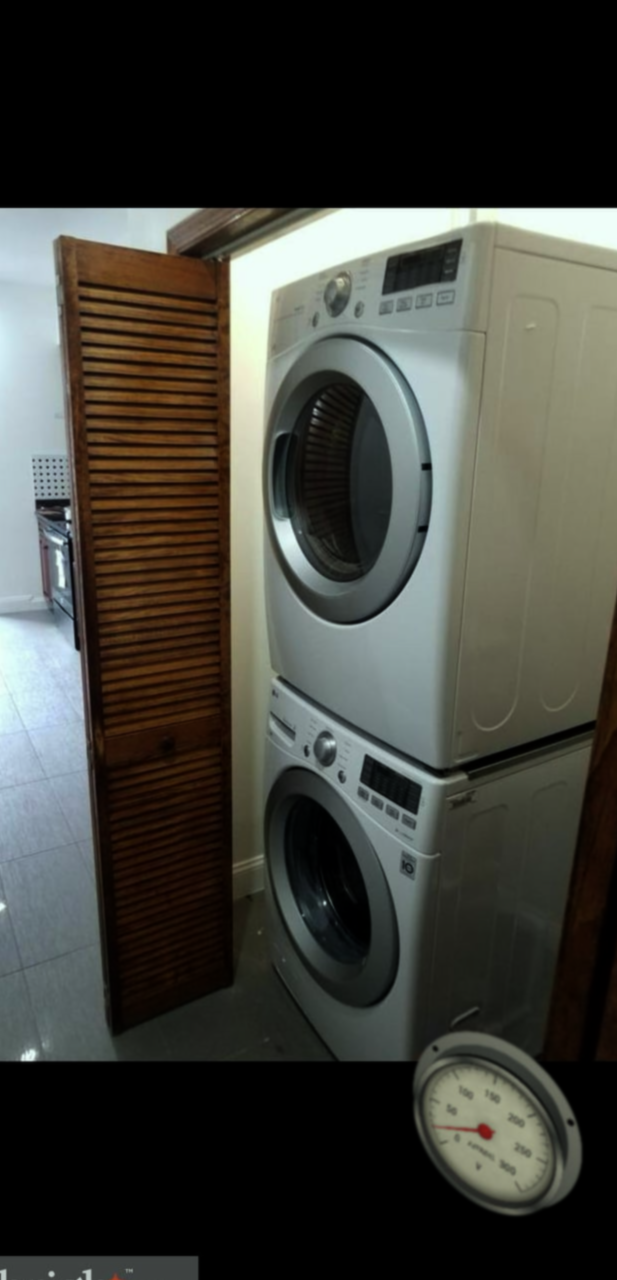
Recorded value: 20; V
